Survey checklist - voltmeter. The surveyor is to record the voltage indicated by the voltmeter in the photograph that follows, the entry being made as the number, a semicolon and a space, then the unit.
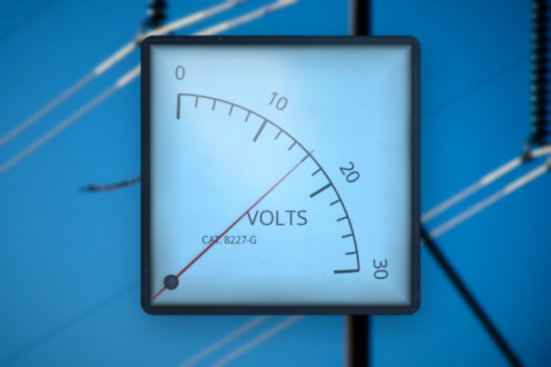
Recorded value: 16; V
